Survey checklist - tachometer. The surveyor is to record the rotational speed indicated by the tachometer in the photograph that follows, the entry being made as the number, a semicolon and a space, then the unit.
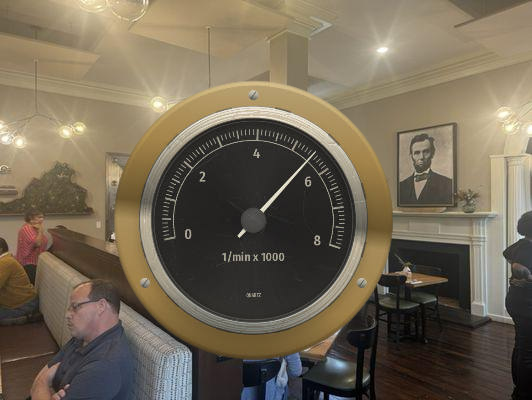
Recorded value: 5500; rpm
